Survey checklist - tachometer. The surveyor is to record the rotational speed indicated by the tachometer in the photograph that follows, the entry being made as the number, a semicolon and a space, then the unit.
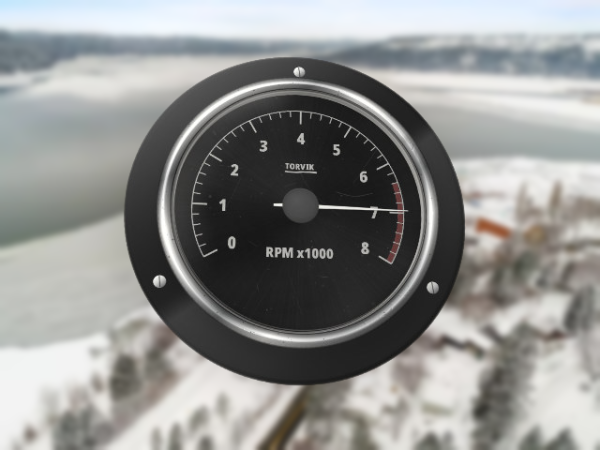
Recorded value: 7000; rpm
